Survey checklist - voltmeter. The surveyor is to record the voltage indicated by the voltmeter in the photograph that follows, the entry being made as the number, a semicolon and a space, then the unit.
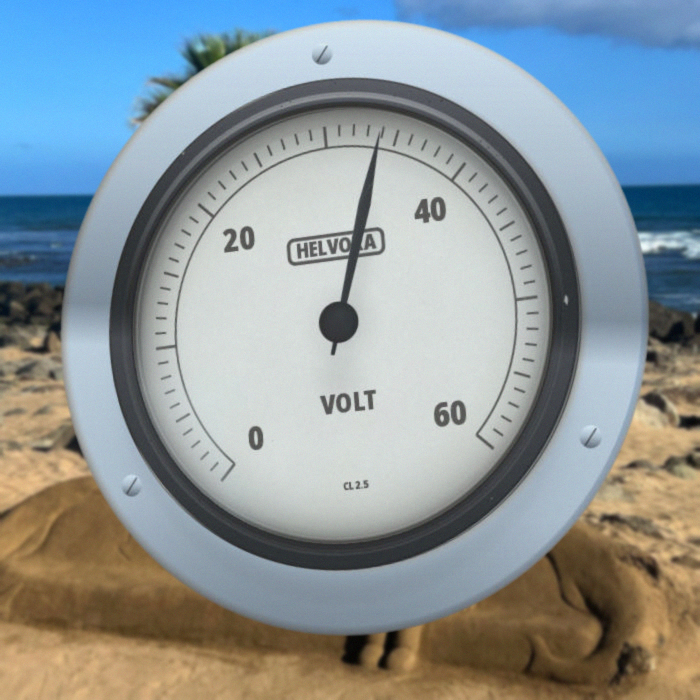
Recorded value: 34; V
